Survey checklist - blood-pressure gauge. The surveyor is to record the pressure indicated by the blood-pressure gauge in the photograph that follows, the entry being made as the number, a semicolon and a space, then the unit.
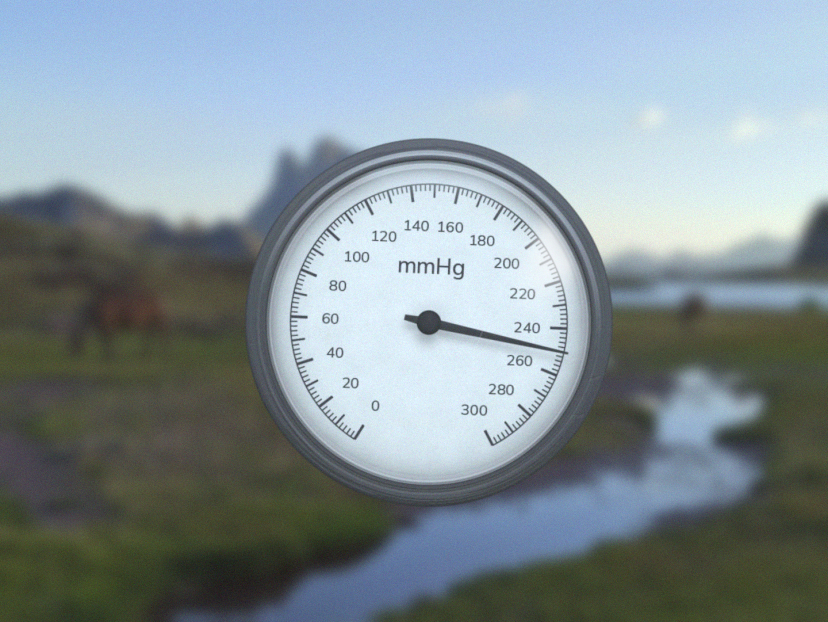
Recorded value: 250; mmHg
